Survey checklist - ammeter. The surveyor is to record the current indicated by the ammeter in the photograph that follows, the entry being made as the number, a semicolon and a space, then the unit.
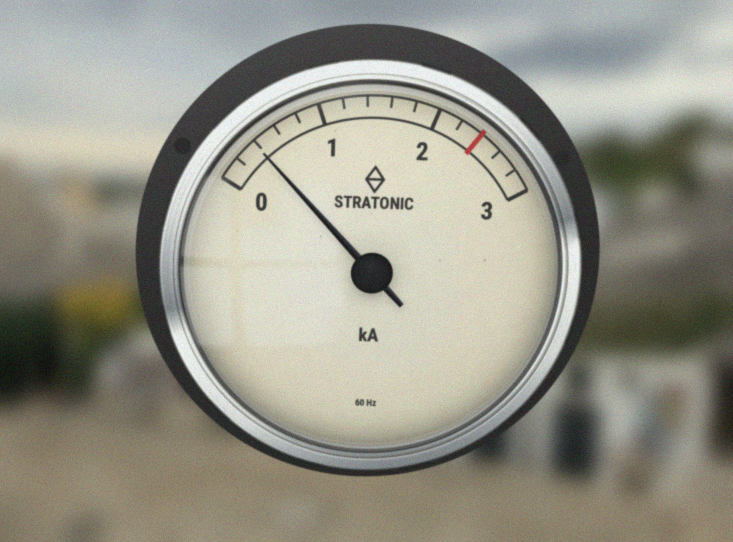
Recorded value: 0.4; kA
